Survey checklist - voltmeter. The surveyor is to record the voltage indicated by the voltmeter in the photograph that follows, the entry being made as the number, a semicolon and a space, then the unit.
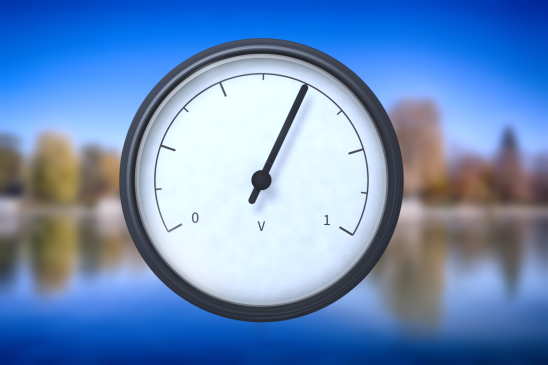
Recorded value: 0.6; V
